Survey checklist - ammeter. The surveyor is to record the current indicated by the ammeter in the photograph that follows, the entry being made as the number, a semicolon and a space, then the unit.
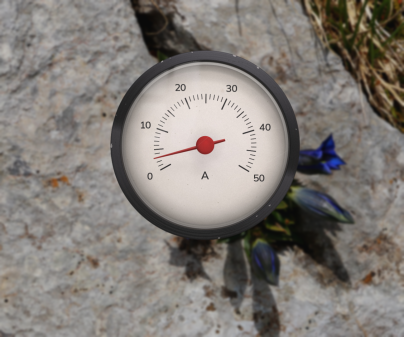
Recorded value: 3; A
